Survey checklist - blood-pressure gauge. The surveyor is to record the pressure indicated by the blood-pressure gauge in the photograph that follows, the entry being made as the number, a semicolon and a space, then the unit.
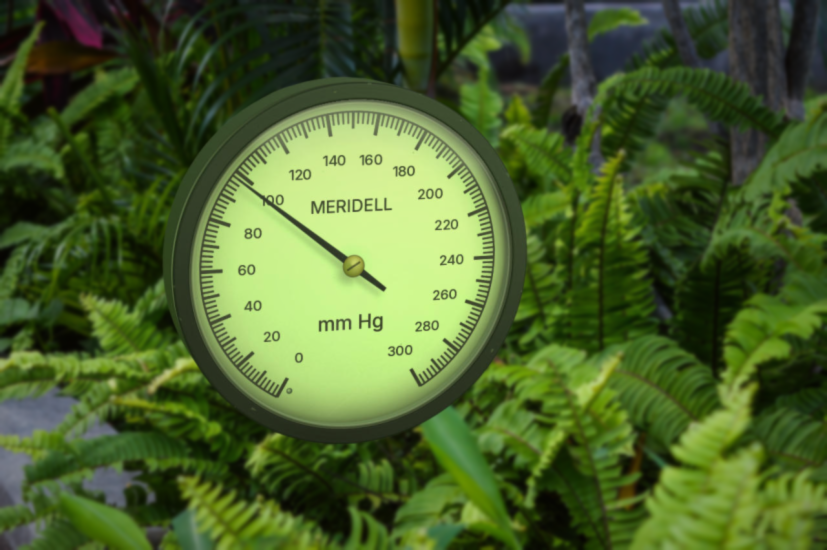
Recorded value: 98; mmHg
